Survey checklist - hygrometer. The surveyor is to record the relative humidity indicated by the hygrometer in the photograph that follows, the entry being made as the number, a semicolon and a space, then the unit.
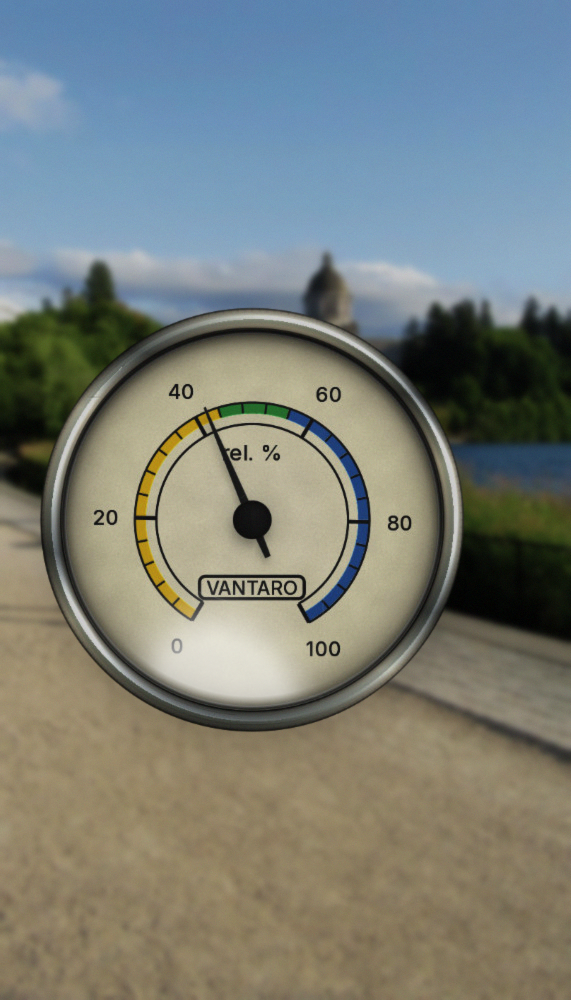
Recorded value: 42; %
